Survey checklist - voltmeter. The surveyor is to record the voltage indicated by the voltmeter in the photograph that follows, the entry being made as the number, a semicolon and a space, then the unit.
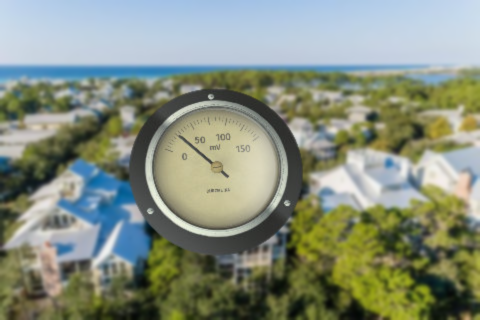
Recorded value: 25; mV
